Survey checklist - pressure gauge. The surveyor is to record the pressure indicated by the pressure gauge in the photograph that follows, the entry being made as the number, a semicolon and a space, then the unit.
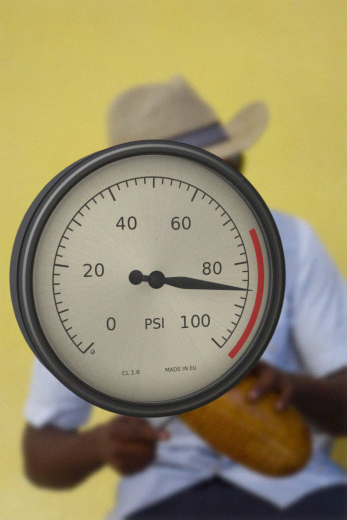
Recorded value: 86; psi
